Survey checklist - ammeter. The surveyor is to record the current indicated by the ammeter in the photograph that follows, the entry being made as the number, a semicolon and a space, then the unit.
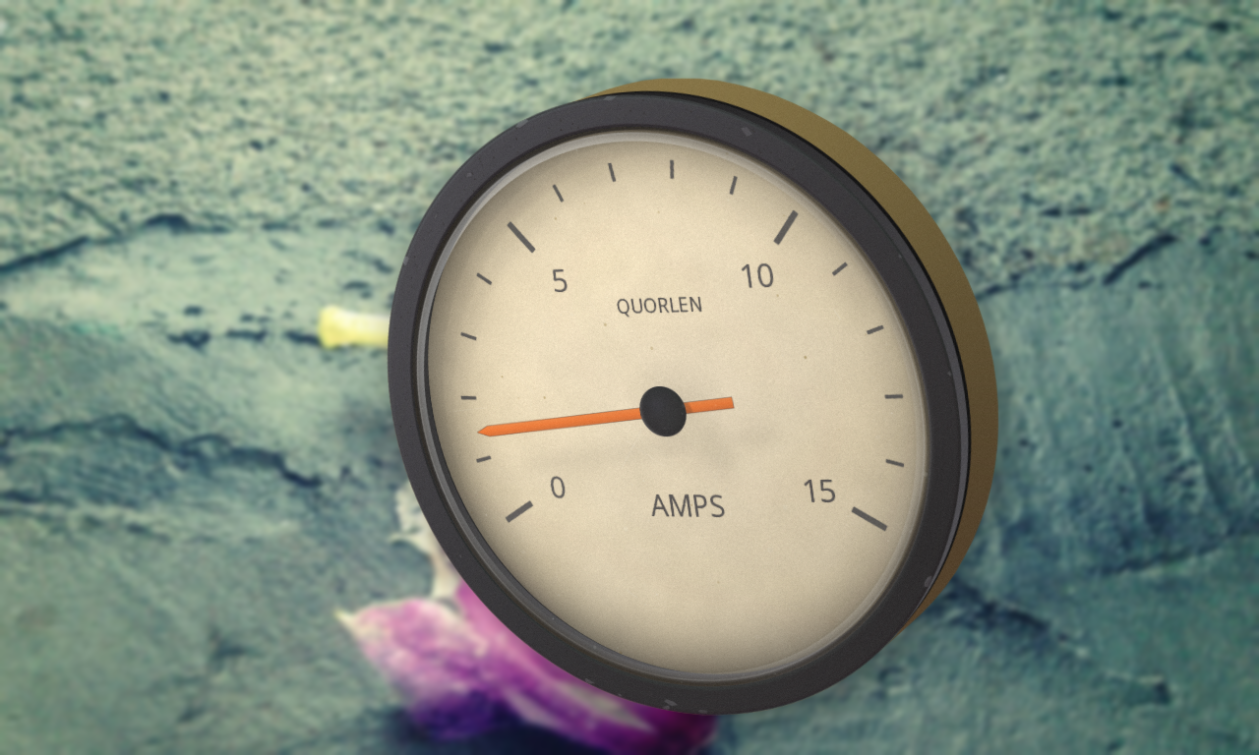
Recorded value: 1.5; A
